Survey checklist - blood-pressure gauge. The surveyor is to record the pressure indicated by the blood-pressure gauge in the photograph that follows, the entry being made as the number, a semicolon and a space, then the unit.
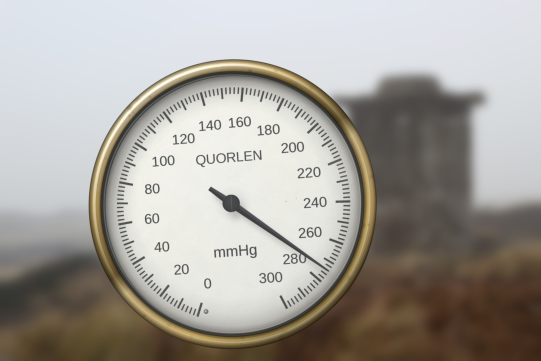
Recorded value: 274; mmHg
